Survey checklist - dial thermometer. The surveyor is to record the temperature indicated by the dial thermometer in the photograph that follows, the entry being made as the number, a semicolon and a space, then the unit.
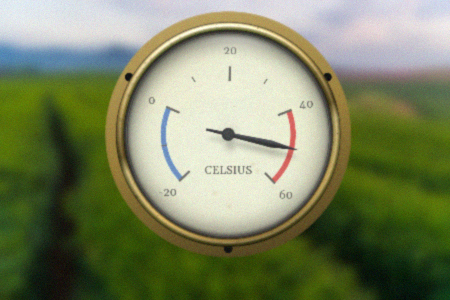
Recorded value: 50; °C
